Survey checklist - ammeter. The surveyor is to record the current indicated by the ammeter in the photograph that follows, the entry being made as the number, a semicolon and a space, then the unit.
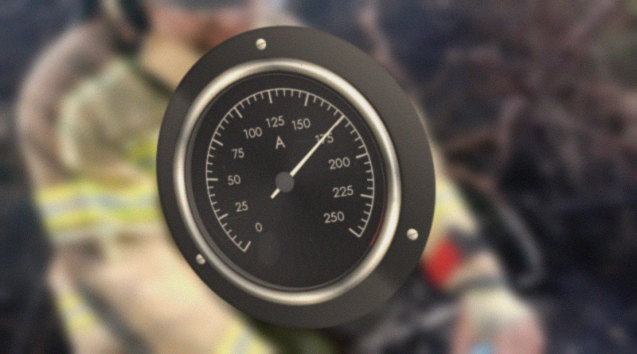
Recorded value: 175; A
